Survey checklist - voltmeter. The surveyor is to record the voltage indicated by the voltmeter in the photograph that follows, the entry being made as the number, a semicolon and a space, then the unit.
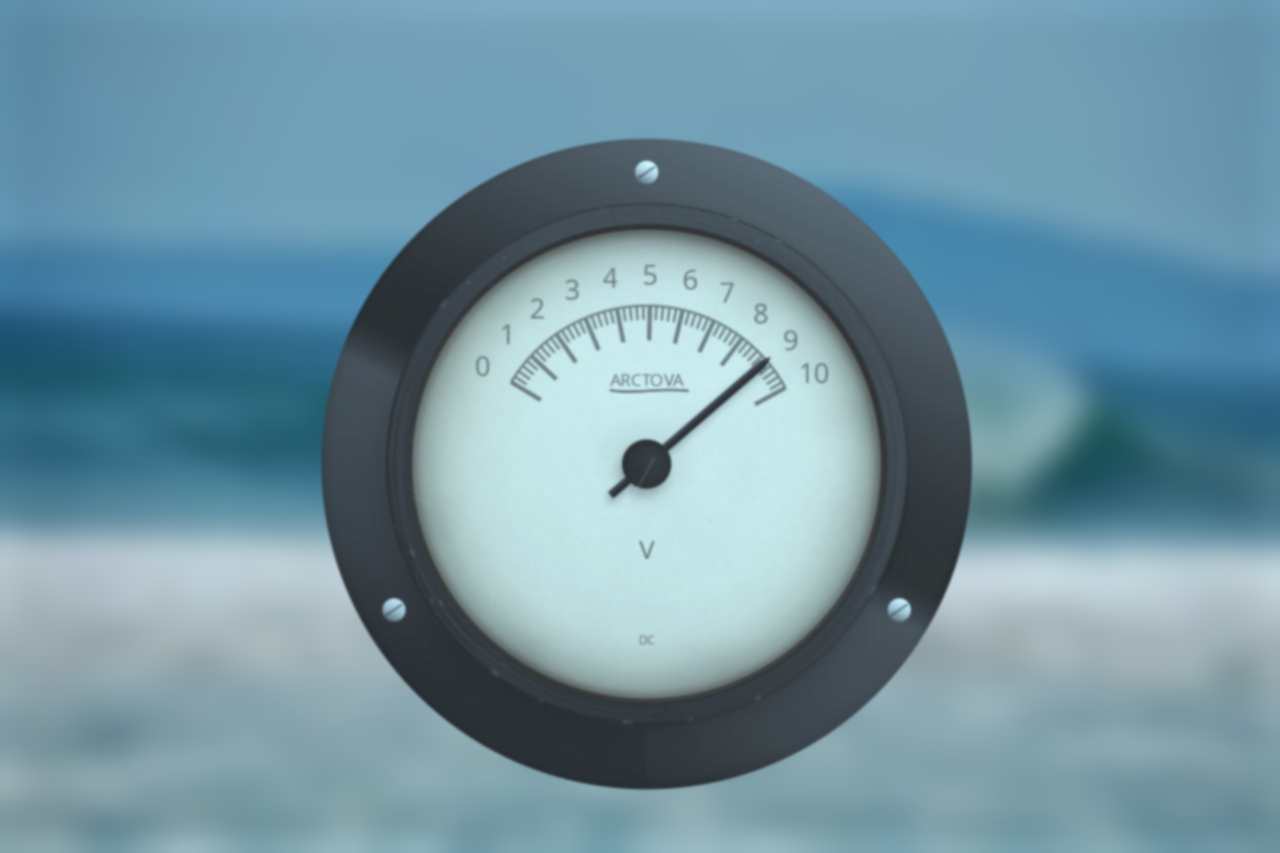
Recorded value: 9; V
